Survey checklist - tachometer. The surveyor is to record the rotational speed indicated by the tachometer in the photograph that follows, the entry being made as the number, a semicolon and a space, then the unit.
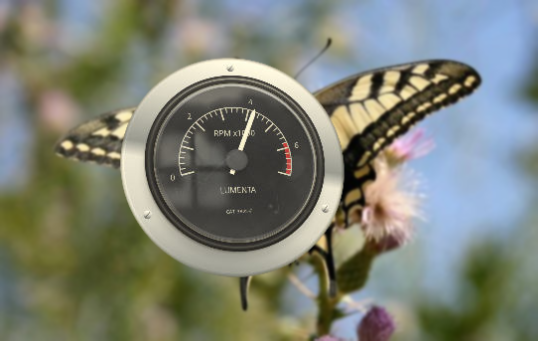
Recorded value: 4200; rpm
